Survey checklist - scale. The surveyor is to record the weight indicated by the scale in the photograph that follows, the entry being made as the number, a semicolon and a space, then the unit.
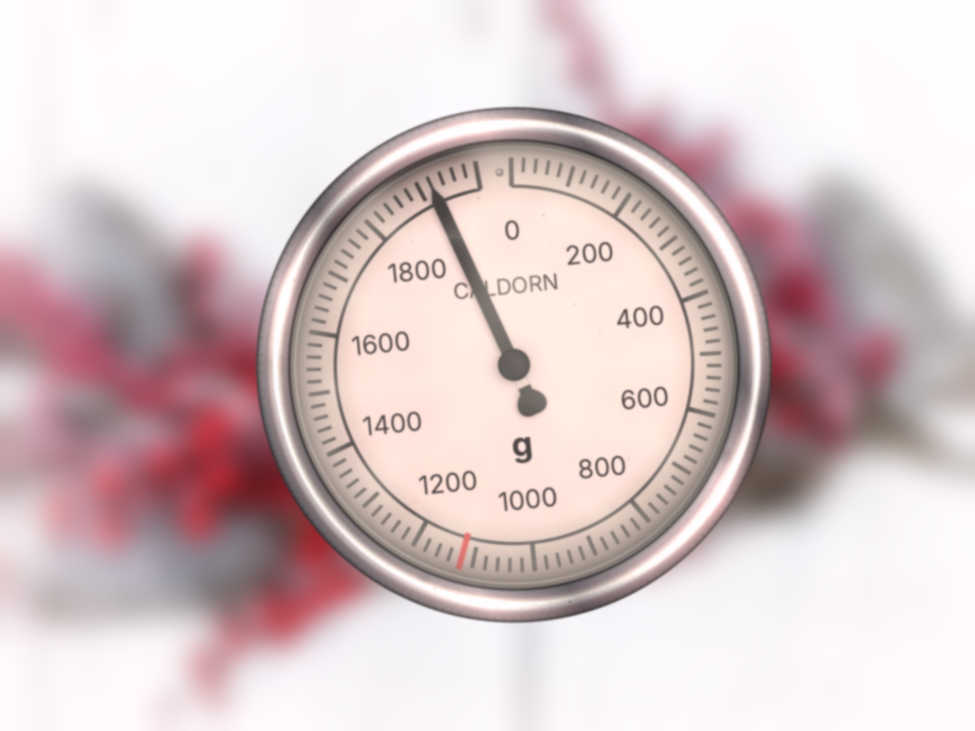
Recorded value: 1920; g
